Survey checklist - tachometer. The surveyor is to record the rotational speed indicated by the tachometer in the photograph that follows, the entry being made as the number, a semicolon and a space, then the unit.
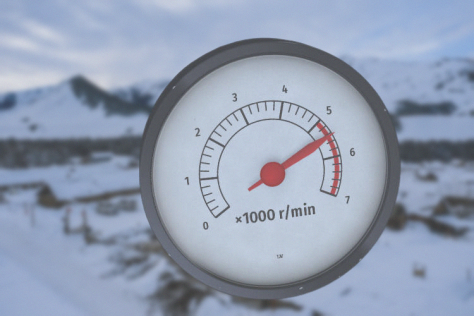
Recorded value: 5400; rpm
